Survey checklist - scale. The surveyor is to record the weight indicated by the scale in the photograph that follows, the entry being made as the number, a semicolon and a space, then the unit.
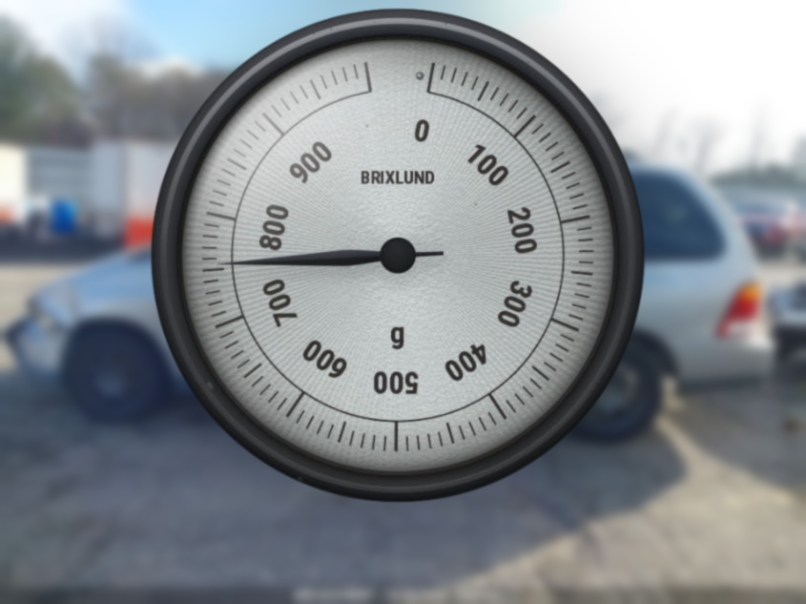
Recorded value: 755; g
